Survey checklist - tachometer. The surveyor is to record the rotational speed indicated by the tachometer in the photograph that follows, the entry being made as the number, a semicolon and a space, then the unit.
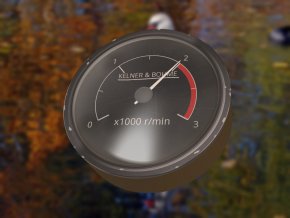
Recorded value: 2000; rpm
